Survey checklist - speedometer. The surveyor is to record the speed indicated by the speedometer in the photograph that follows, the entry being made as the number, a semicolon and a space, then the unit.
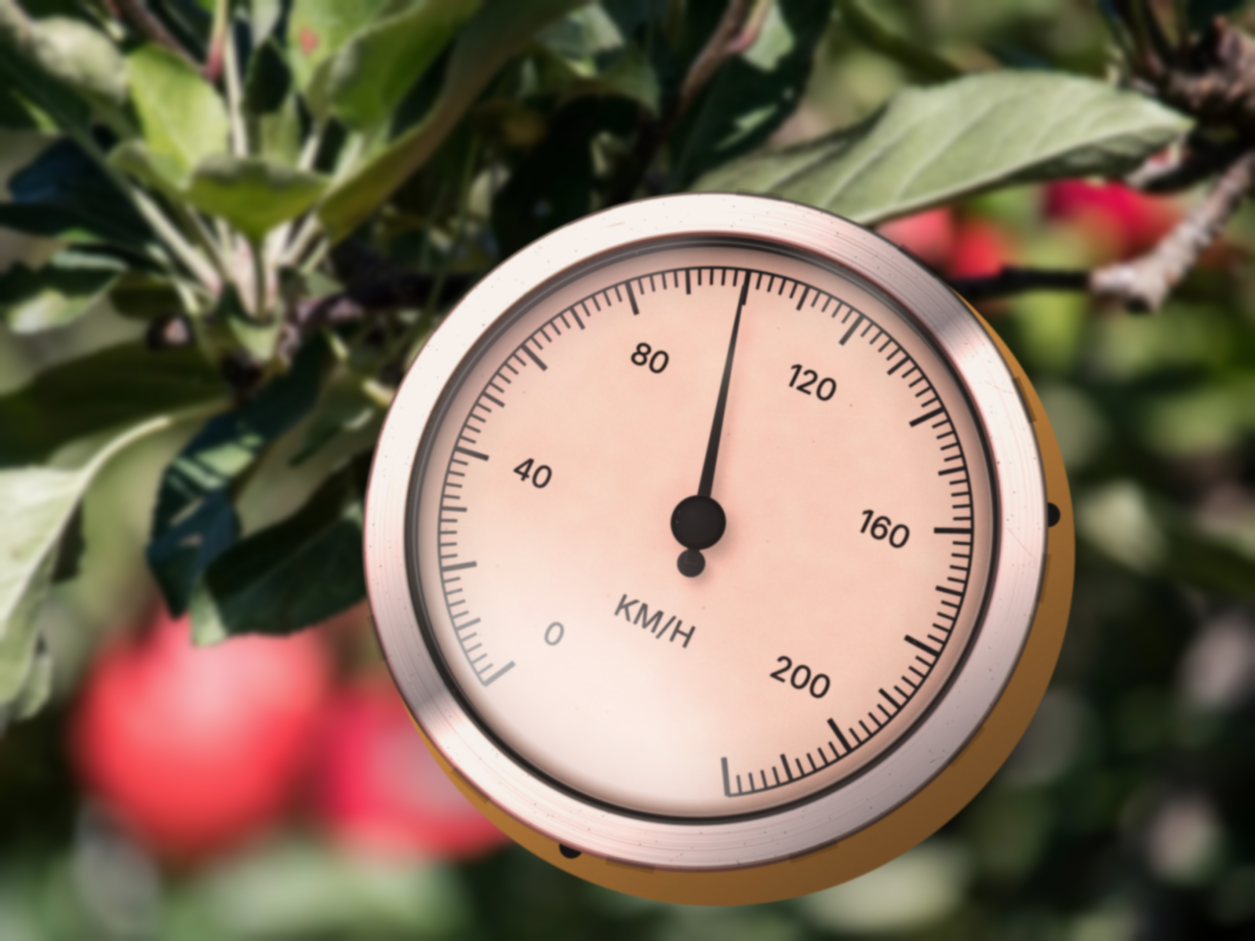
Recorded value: 100; km/h
